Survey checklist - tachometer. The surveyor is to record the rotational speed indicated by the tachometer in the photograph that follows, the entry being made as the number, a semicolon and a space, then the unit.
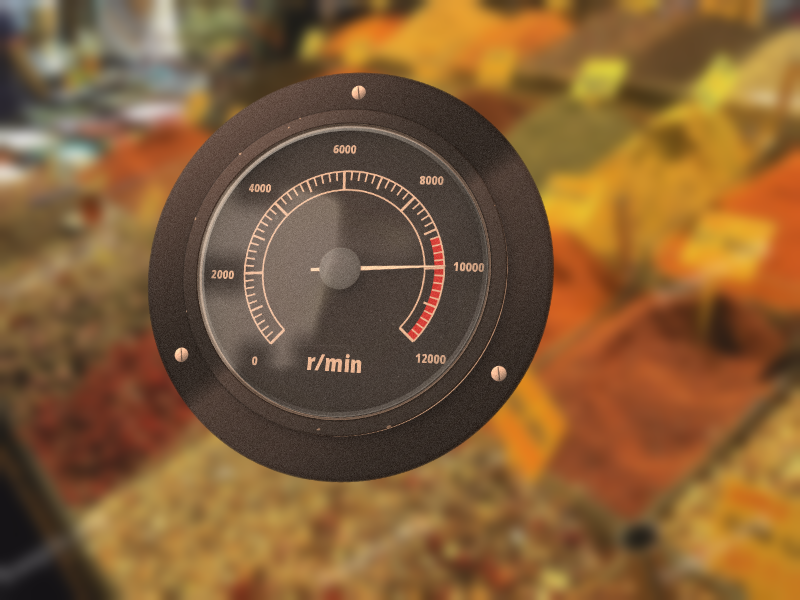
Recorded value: 10000; rpm
